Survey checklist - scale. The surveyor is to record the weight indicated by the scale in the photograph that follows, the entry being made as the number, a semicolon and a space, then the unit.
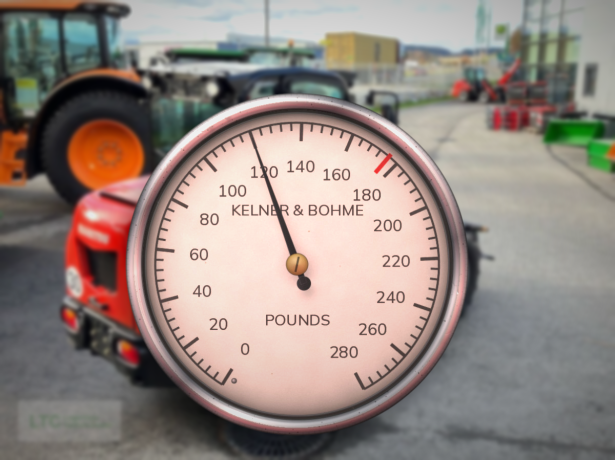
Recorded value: 120; lb
